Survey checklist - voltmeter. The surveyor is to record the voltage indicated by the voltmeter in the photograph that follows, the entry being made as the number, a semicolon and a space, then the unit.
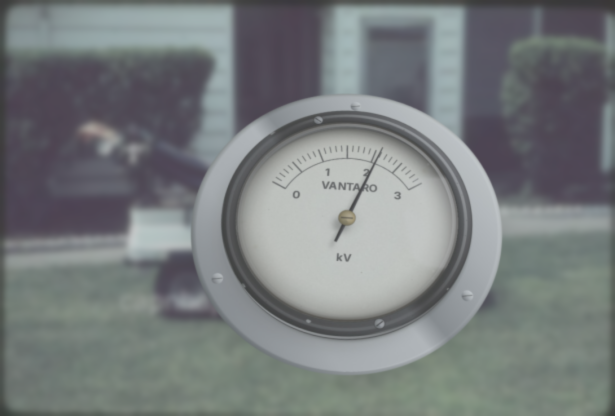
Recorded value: 2.1; kV
